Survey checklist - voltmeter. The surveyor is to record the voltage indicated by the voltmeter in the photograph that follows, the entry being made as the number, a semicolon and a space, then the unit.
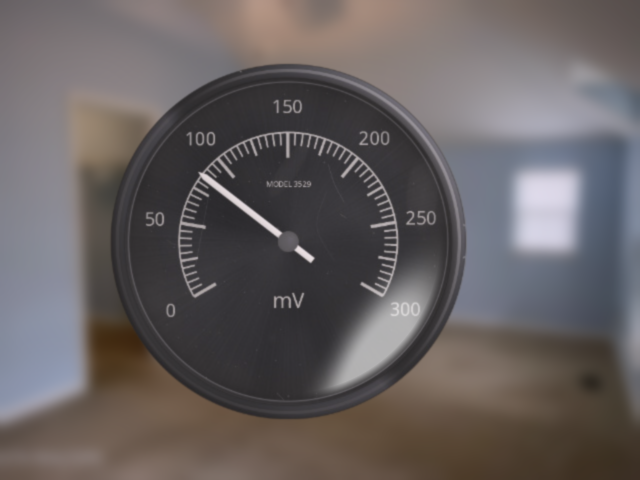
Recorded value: 85; mV
